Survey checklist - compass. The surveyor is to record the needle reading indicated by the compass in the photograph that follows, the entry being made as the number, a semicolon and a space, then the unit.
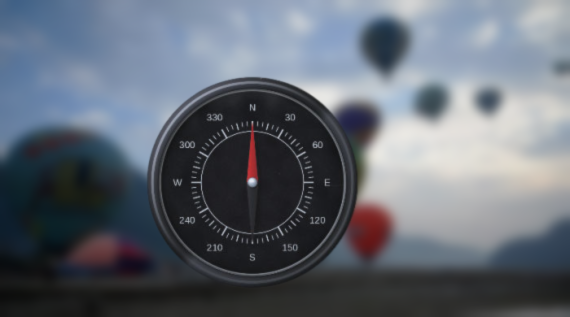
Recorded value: 0; °
